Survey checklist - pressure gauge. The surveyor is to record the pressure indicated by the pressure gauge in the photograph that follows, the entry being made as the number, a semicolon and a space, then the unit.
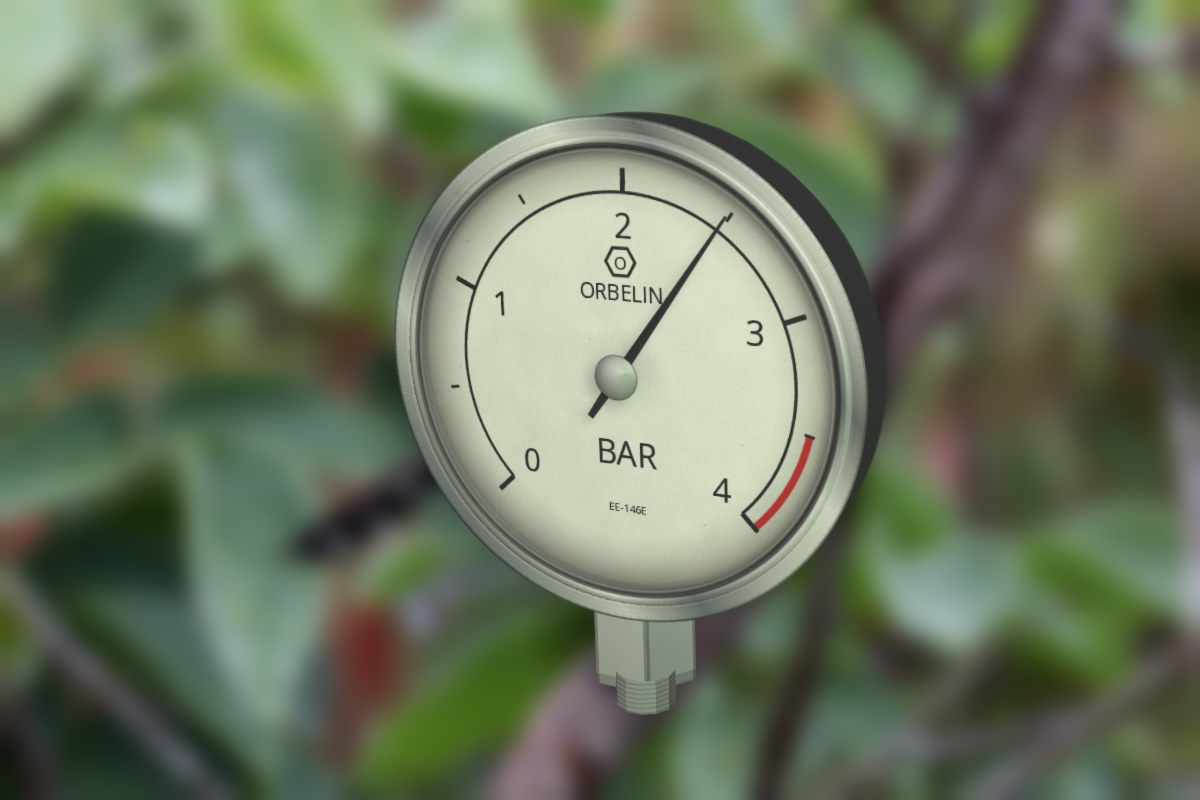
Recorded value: 2.5; bar
